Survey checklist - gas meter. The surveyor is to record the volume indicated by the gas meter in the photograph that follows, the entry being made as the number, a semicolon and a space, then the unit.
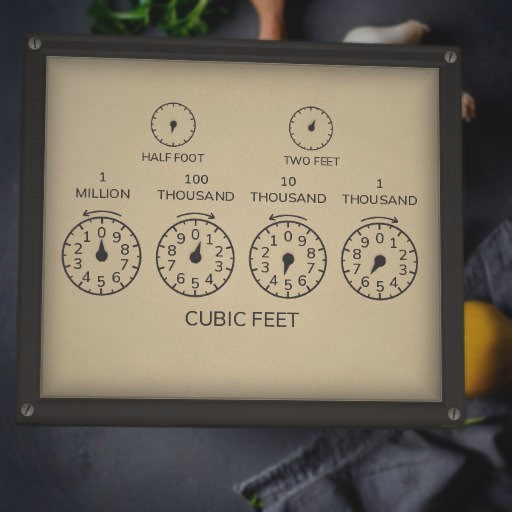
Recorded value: 4600; ft³
